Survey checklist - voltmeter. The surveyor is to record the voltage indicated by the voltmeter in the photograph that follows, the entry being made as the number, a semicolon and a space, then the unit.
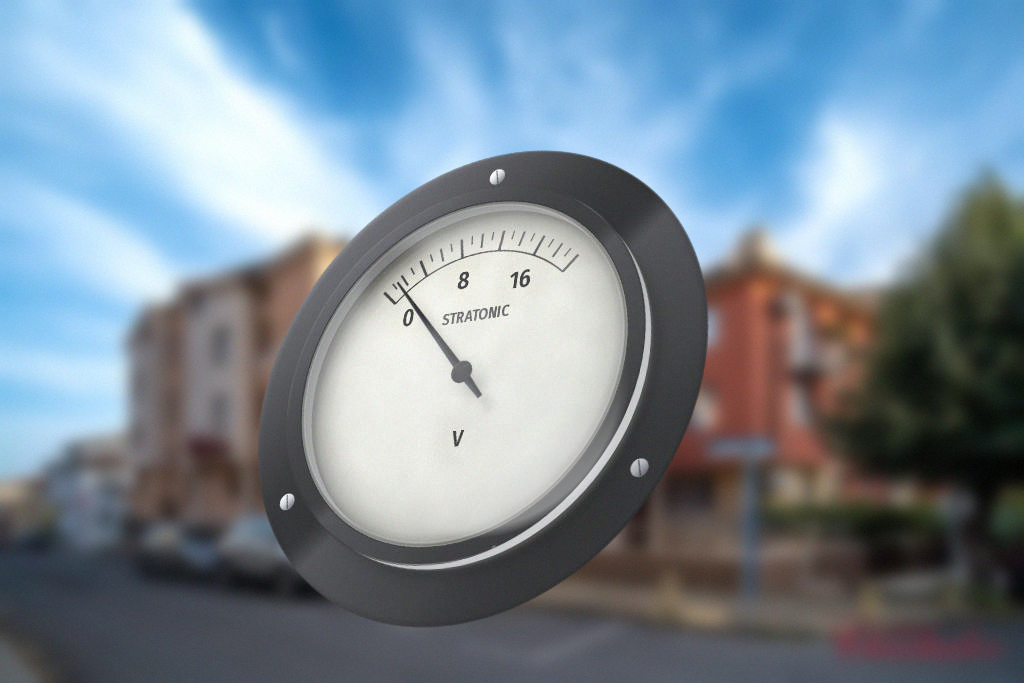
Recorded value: 1.5; V
